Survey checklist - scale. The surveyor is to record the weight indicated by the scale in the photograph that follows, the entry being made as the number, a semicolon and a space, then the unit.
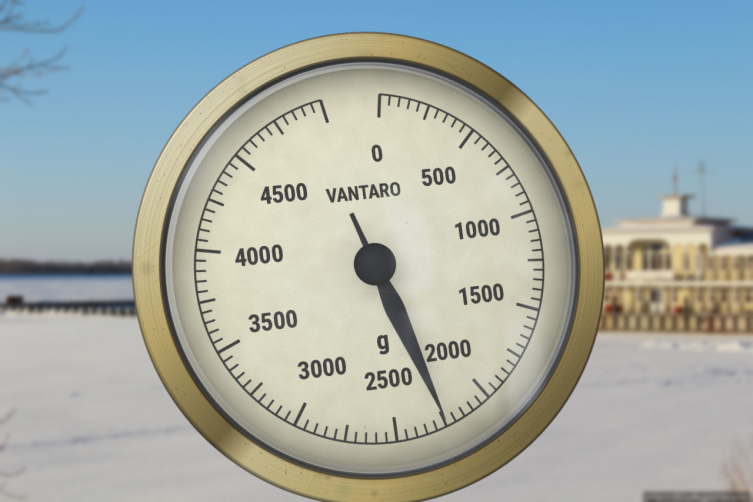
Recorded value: 2250; g
